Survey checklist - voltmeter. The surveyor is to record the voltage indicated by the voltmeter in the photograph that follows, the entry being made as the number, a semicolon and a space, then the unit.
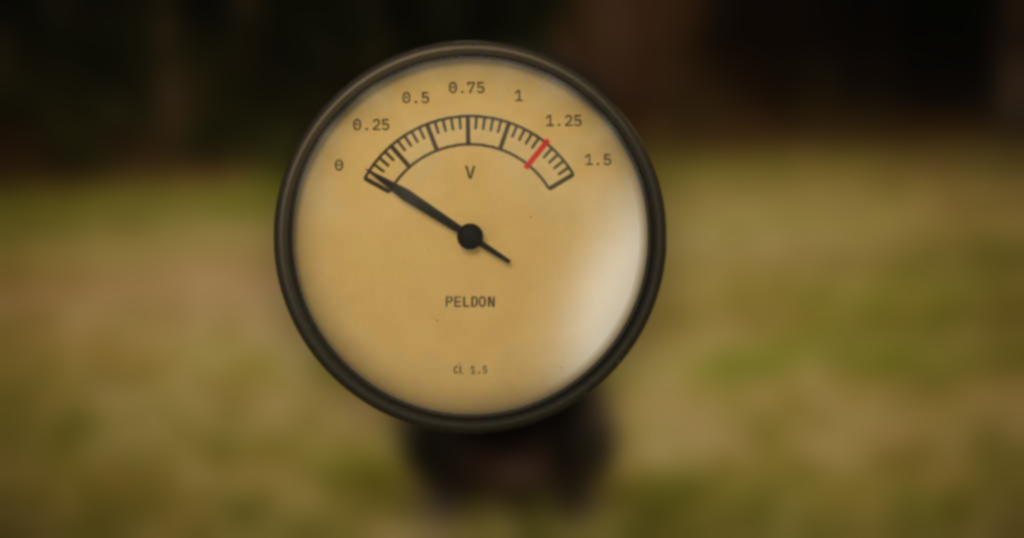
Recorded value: 0.05; V
